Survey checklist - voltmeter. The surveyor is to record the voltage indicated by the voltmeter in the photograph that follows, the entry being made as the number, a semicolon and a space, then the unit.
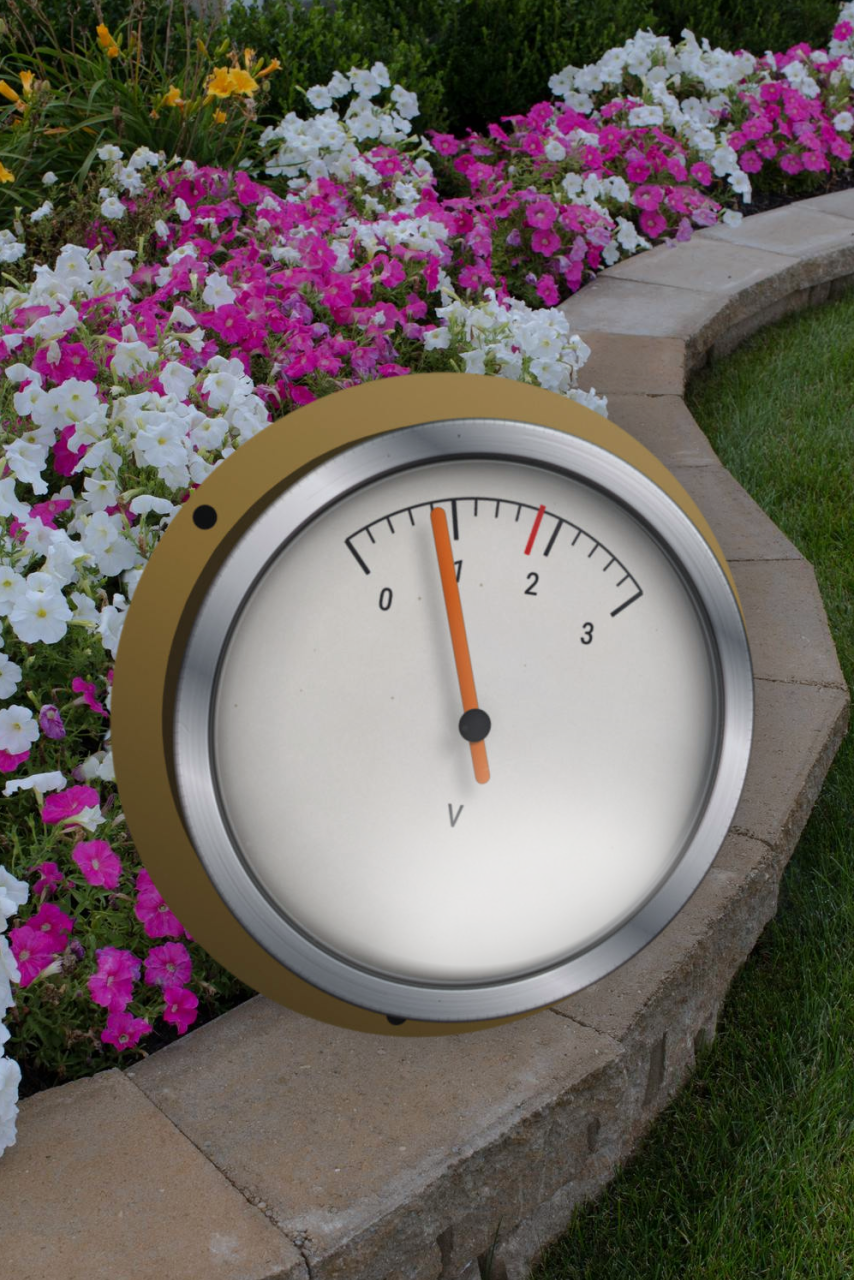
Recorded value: 0.8; V
